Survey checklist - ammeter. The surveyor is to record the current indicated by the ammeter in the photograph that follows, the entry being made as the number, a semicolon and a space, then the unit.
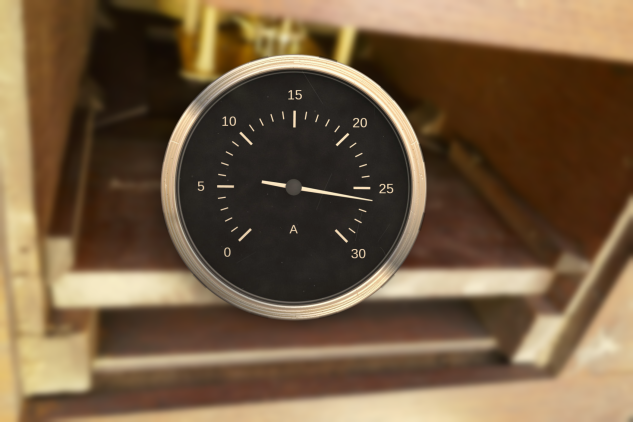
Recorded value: 26; A
